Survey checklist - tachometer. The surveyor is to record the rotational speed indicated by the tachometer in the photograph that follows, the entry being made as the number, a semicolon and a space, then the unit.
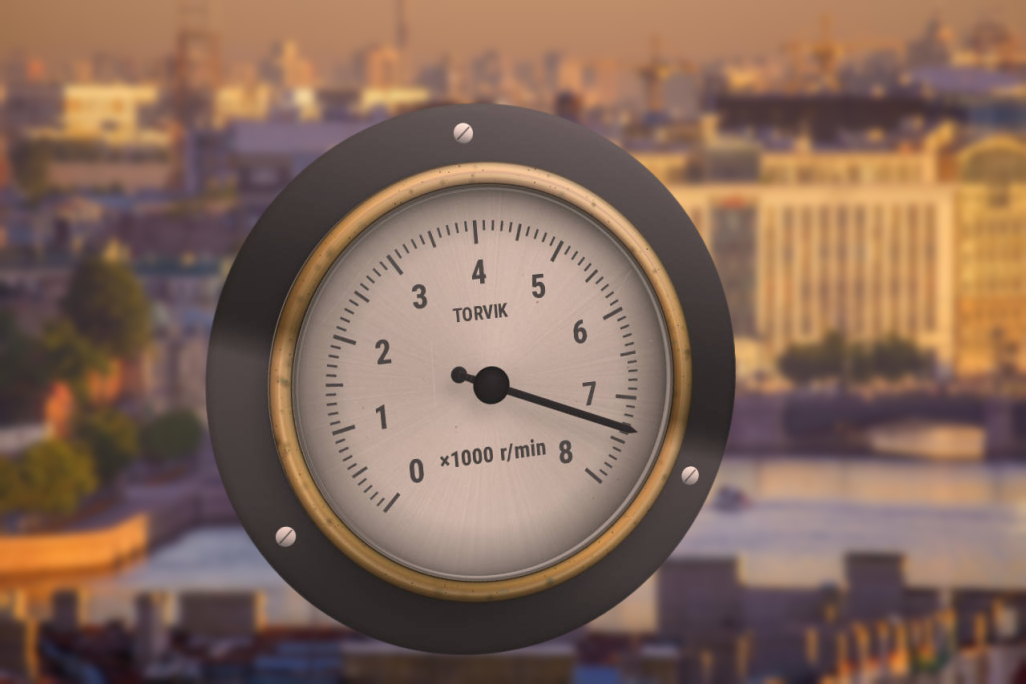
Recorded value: 7350; rpm
